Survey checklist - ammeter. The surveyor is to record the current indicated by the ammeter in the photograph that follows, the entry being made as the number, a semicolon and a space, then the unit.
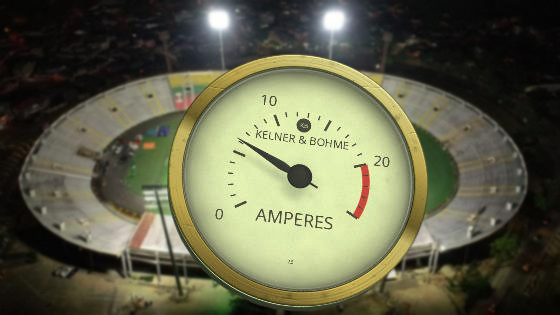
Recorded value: 6; A
